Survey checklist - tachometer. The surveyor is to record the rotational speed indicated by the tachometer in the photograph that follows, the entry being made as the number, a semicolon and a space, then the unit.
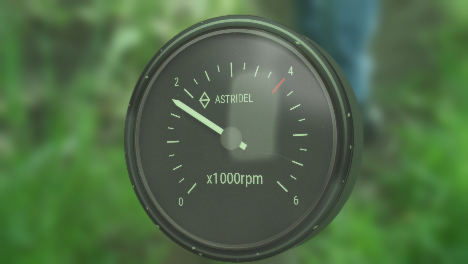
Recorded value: 1750; rpm
